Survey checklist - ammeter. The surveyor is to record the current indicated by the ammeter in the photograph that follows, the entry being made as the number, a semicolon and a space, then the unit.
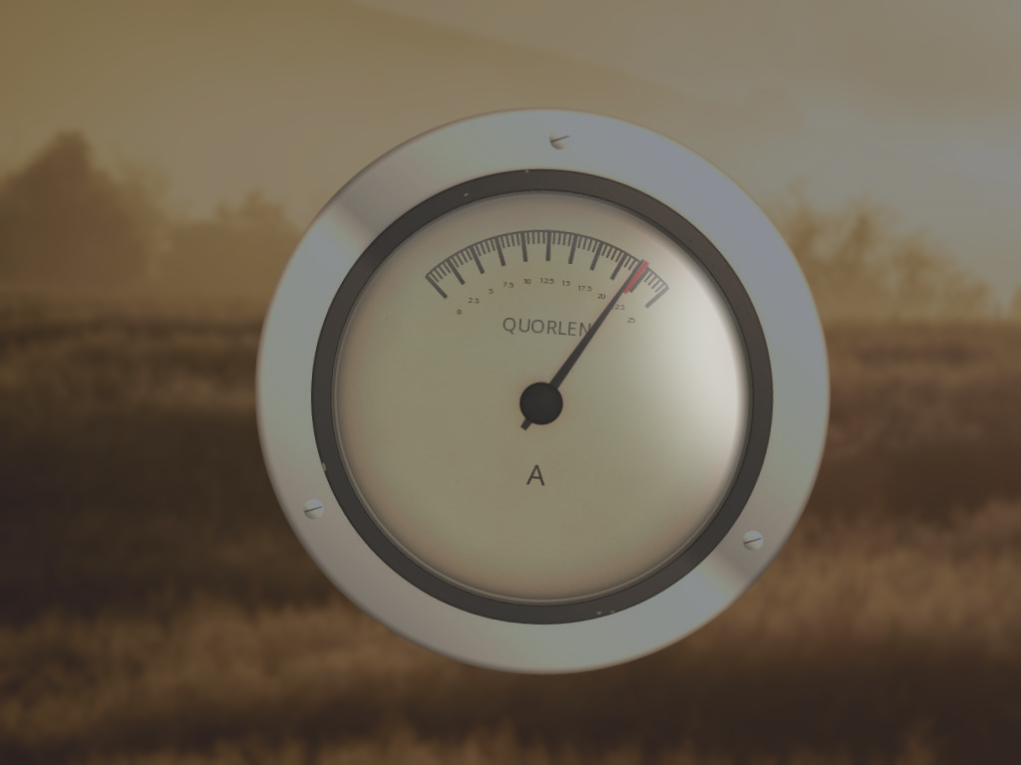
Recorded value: 21.5; A
